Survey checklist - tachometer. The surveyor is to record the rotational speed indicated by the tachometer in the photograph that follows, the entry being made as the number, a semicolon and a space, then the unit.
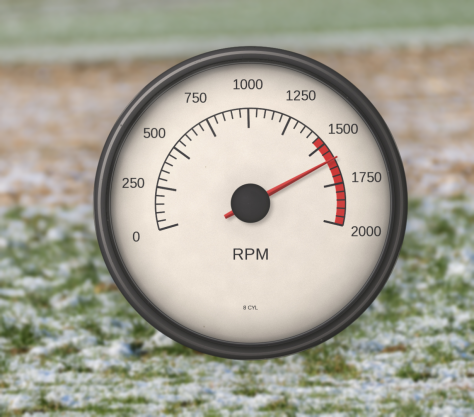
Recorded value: 1600; rpm
